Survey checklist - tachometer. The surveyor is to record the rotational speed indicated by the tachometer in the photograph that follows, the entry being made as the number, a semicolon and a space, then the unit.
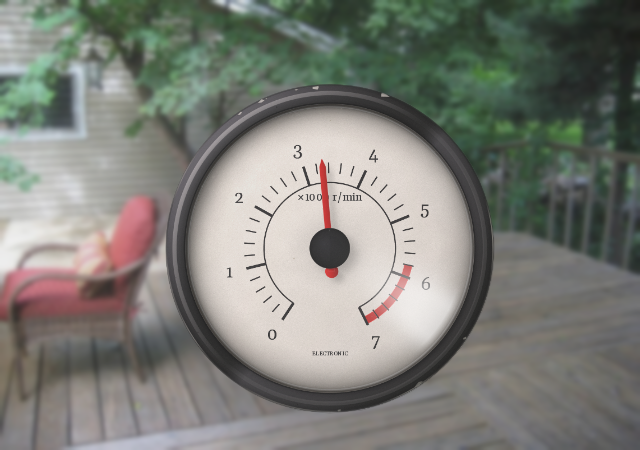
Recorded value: 3300; rpm
